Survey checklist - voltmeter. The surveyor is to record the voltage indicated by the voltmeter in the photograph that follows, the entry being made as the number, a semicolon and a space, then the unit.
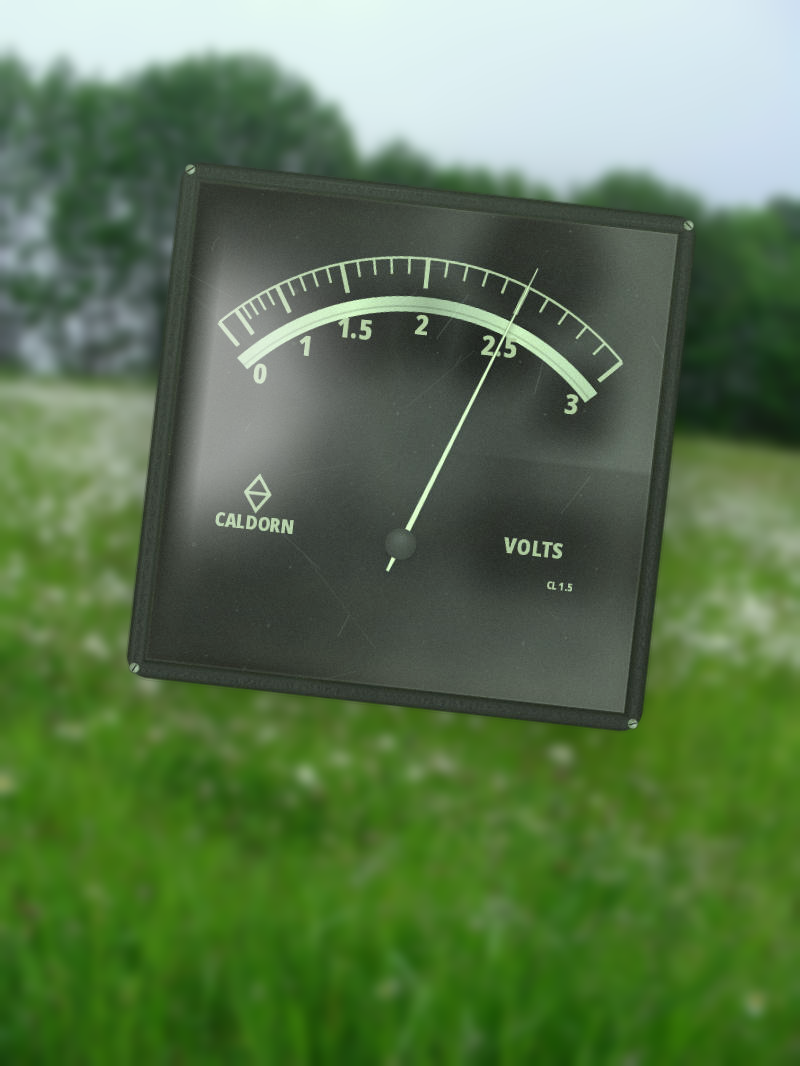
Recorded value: 2.5; V
